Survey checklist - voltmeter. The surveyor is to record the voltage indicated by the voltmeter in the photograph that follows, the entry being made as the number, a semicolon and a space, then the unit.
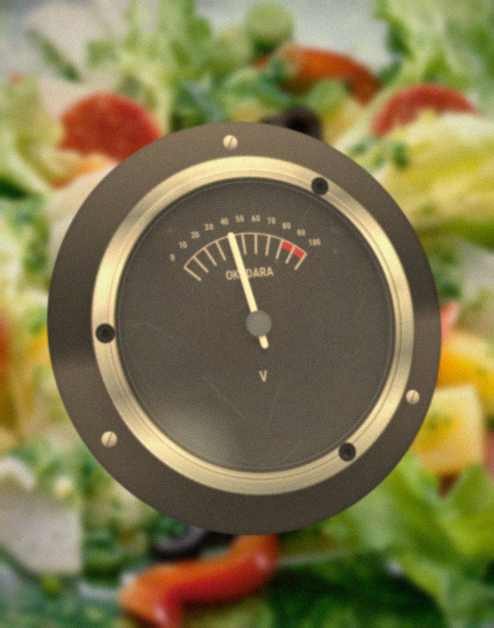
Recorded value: 40; V
